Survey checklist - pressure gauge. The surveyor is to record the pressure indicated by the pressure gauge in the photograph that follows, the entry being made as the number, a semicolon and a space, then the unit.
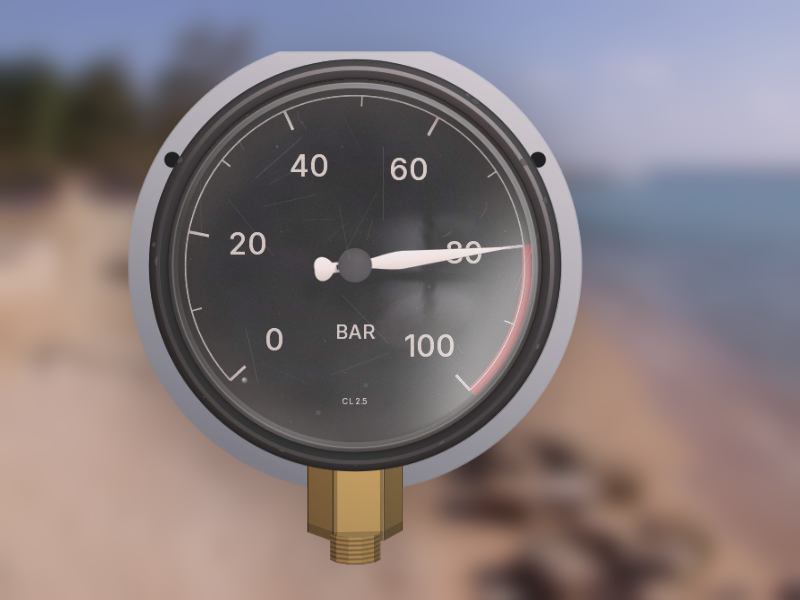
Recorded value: 80; bar
